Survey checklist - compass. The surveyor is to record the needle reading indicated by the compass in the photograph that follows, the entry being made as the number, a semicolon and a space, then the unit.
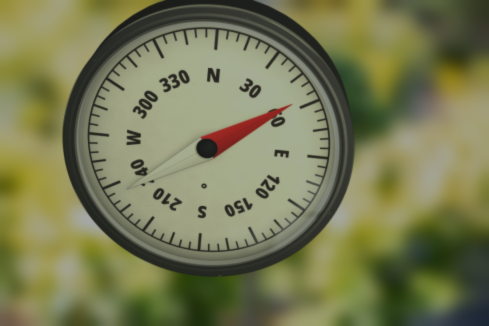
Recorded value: 55; °
